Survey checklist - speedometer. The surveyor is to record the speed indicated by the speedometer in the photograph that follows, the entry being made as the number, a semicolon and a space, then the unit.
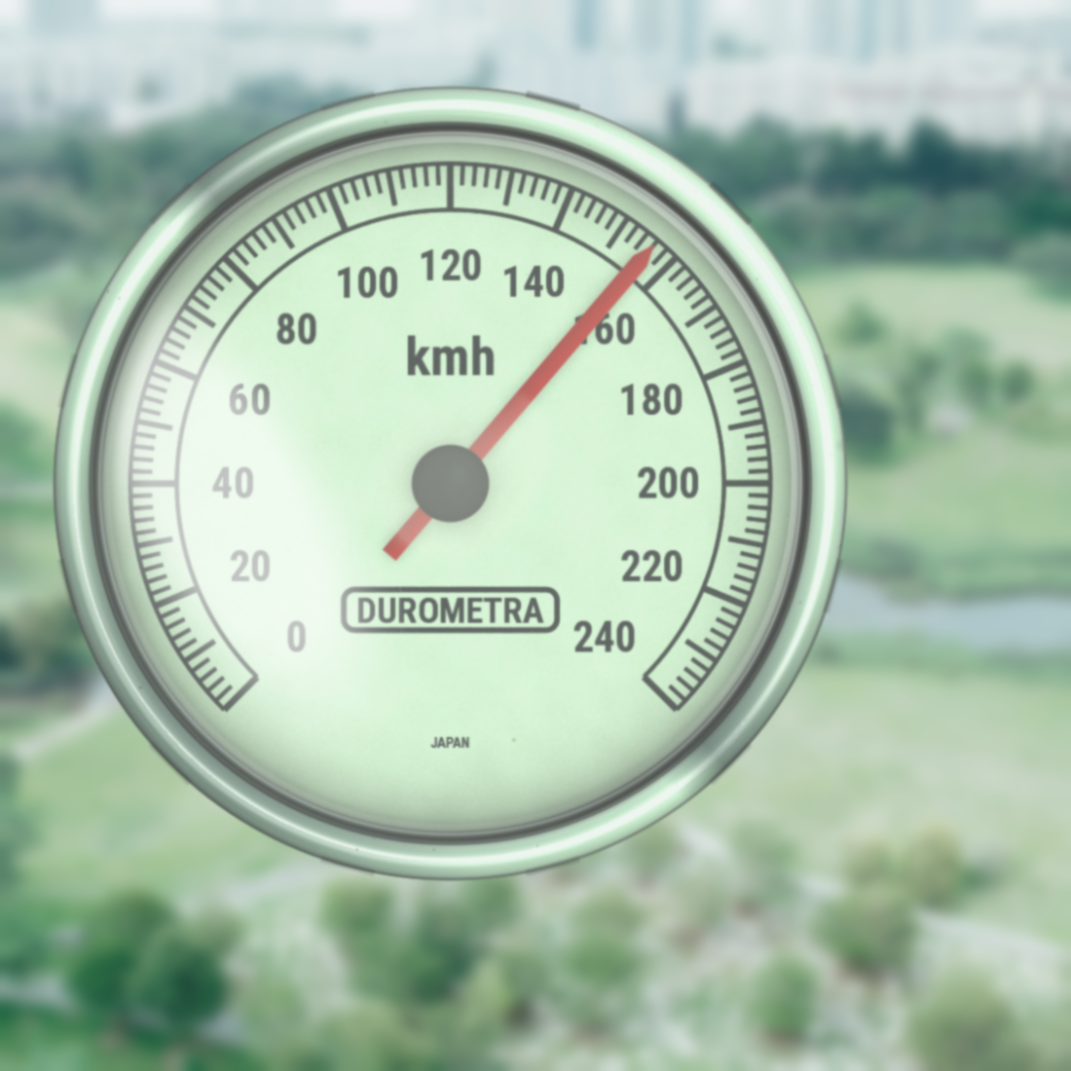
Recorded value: 156; km/h
